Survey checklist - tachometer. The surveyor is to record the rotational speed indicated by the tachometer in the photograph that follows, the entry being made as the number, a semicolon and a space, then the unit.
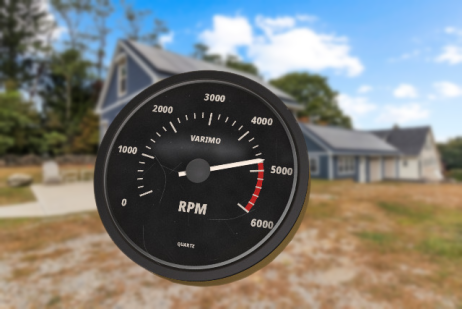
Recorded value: 4800; rpm
